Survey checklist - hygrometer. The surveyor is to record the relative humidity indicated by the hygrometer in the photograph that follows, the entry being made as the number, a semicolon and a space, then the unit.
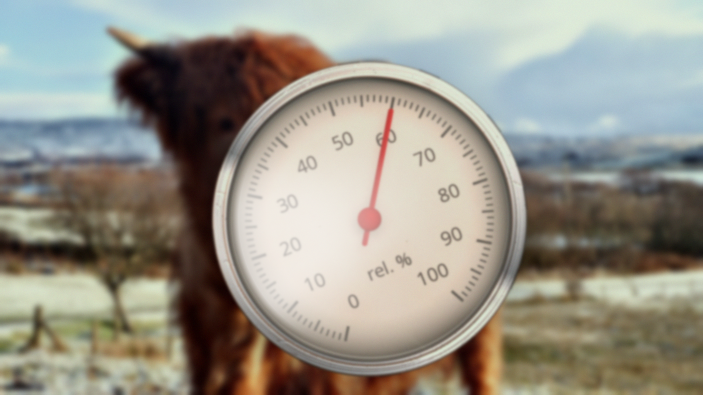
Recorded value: 60; %
